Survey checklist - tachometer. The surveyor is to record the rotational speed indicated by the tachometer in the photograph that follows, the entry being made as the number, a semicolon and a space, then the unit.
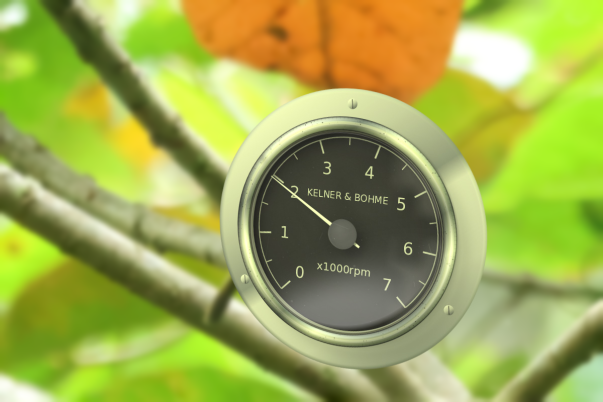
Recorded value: 2000; rpm
